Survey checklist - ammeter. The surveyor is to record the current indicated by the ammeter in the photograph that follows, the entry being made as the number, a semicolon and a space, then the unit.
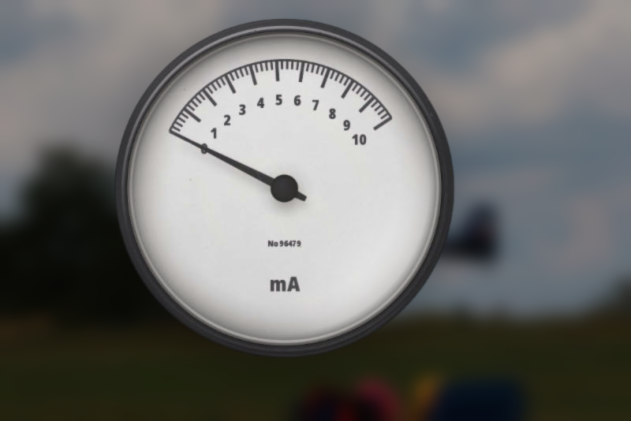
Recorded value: 0; mA
